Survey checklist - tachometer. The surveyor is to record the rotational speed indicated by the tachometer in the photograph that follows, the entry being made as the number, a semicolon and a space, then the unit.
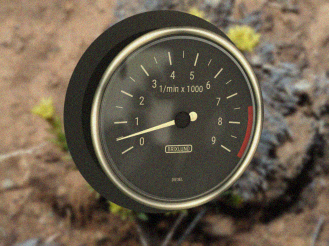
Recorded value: 500; rpm
